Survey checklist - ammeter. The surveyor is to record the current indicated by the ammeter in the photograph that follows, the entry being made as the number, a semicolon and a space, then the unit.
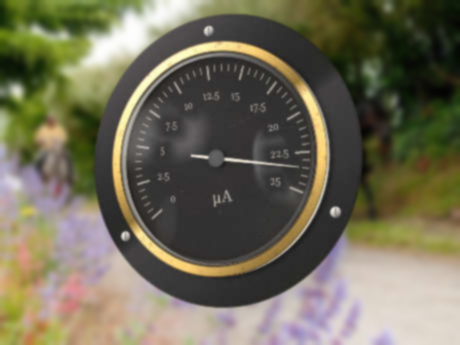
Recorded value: 23.5; µA
